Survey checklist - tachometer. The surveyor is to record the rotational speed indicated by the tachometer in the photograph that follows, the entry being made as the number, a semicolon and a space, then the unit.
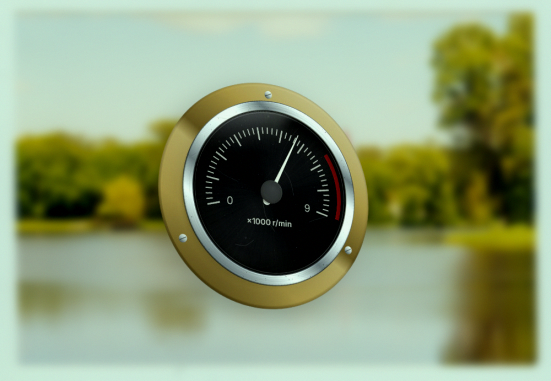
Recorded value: 5600; rpm
